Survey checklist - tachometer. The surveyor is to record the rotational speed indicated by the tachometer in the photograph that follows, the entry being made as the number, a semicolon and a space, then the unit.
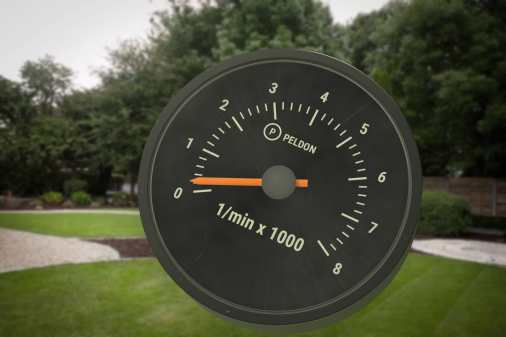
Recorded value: 200; rpm
